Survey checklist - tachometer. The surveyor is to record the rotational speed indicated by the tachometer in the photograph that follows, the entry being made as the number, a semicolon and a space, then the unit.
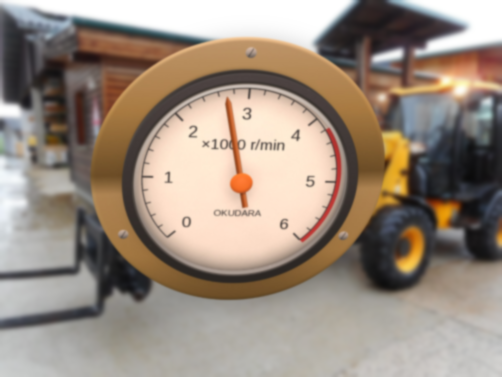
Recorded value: 2700; rpm
